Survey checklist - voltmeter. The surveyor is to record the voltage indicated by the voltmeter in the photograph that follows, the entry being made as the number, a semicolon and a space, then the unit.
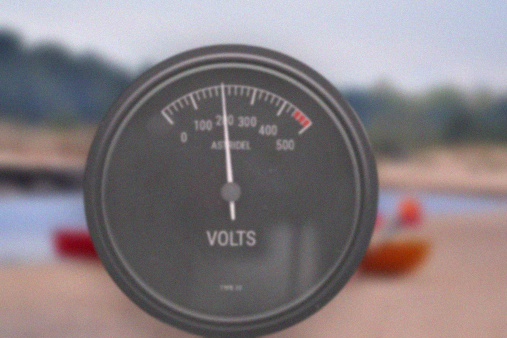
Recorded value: 200; V
